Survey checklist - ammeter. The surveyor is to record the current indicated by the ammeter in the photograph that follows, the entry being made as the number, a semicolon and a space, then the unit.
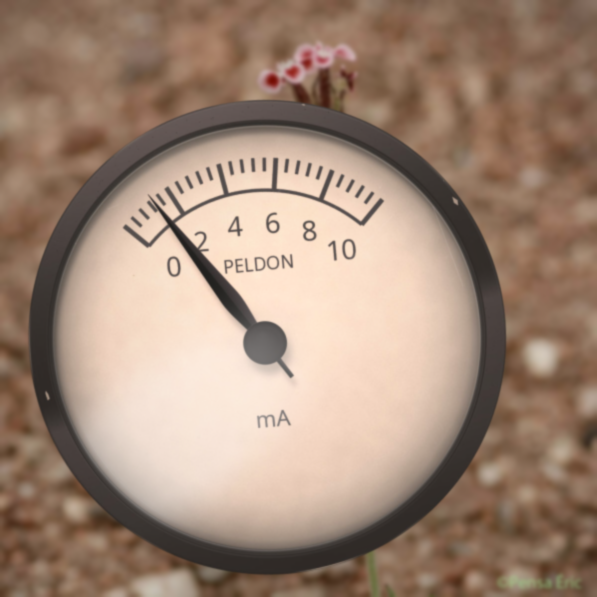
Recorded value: 1.4; mA
